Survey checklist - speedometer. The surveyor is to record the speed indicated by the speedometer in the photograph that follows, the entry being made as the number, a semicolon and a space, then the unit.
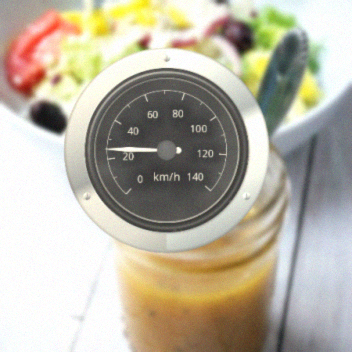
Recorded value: 25; km/h
